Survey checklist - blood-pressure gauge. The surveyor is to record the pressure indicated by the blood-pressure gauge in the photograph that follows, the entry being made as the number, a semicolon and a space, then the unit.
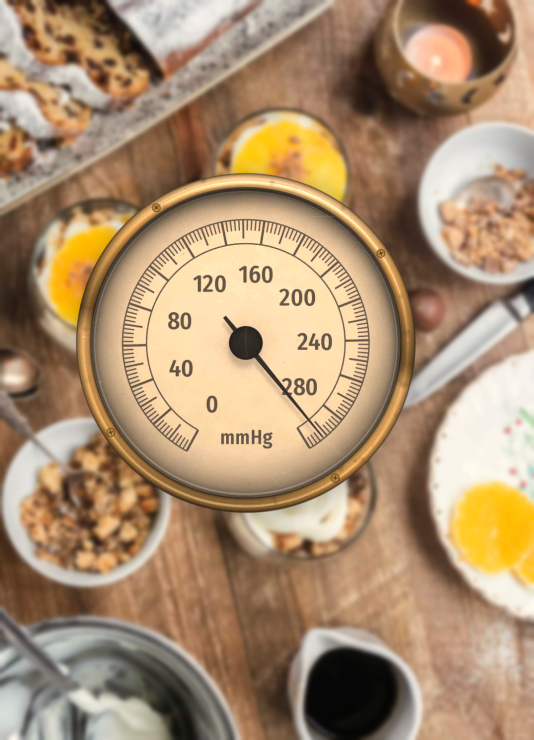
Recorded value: 292; mmHg
